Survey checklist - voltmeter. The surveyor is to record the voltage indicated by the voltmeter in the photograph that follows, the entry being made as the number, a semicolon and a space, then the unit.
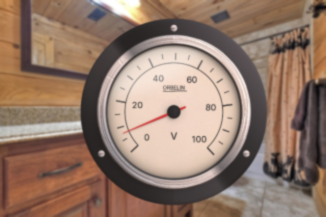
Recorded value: 7.5; V
